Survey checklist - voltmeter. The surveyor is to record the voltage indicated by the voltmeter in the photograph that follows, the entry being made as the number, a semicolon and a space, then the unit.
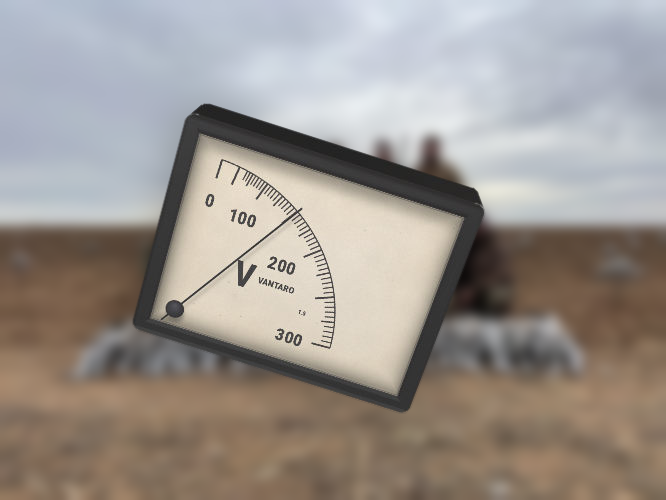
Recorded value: 150; V
